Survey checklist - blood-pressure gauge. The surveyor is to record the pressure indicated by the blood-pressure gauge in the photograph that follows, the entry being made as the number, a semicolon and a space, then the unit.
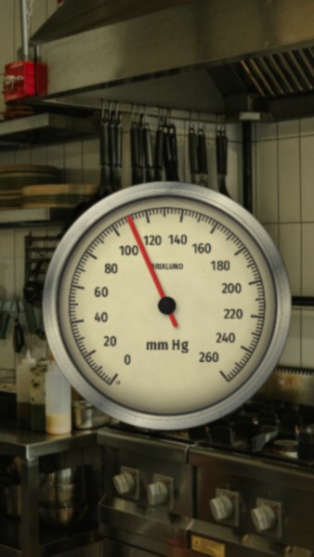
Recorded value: 110; mmHg
